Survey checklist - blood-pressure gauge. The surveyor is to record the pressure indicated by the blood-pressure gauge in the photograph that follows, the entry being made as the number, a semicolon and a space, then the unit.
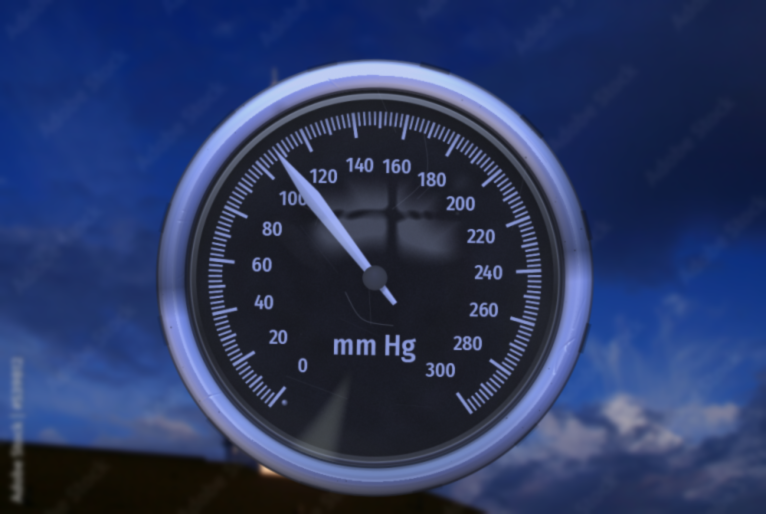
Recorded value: 108; mmHg
